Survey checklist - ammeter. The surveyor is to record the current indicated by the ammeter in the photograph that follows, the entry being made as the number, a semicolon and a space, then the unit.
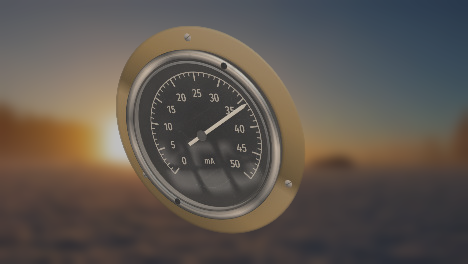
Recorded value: 36; mA
